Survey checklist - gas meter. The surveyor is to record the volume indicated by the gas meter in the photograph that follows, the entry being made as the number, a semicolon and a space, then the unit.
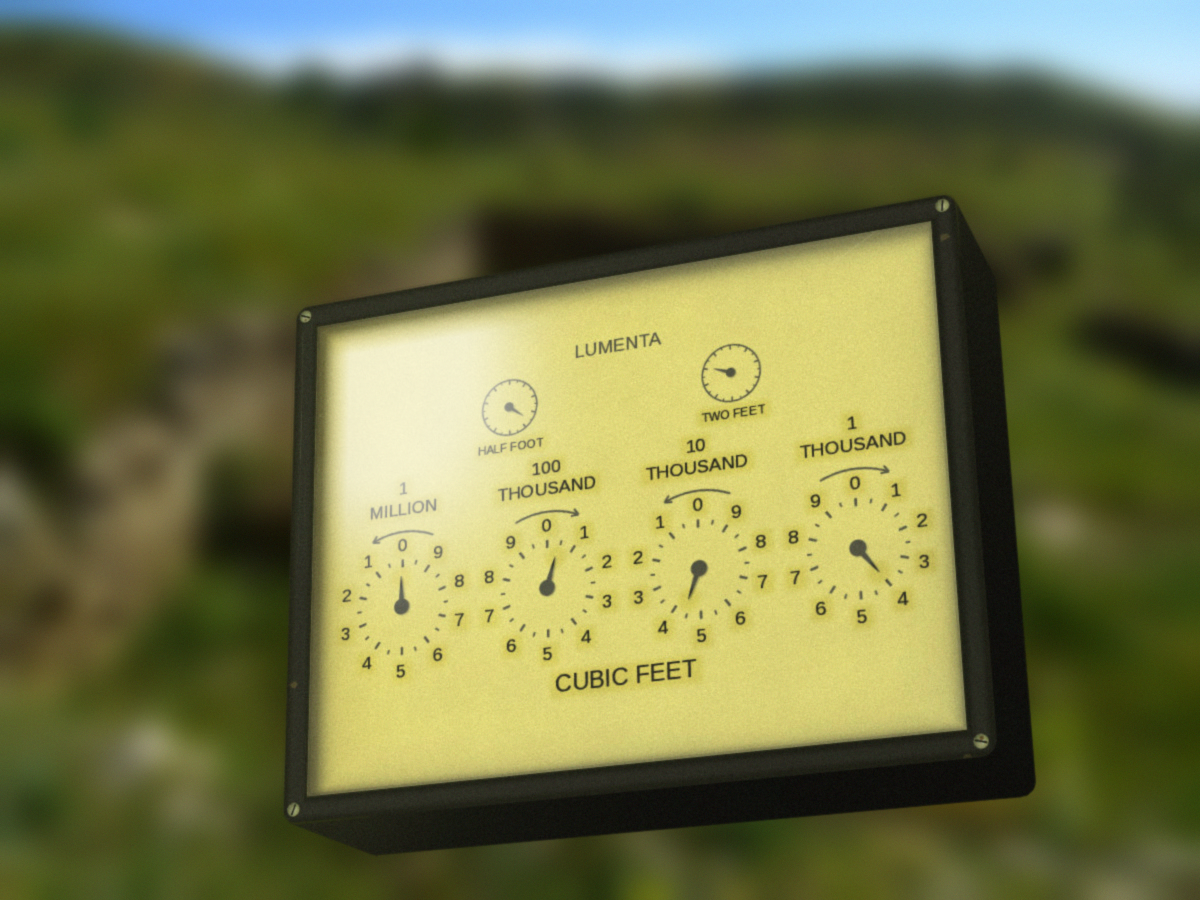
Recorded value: 4400; ft³
